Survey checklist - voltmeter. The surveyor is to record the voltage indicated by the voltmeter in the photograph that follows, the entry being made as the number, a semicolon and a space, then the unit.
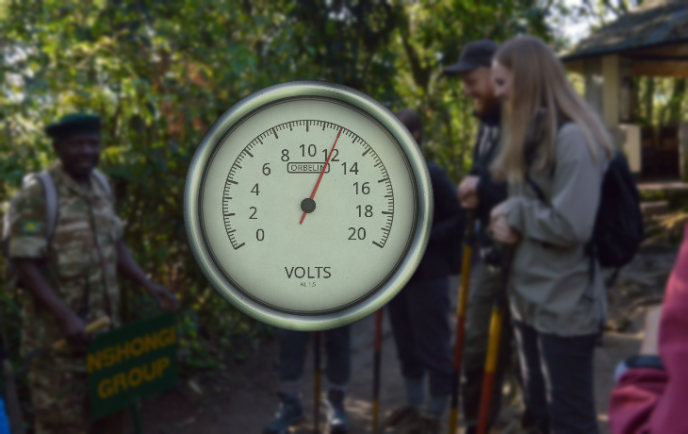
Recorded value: 12; V
